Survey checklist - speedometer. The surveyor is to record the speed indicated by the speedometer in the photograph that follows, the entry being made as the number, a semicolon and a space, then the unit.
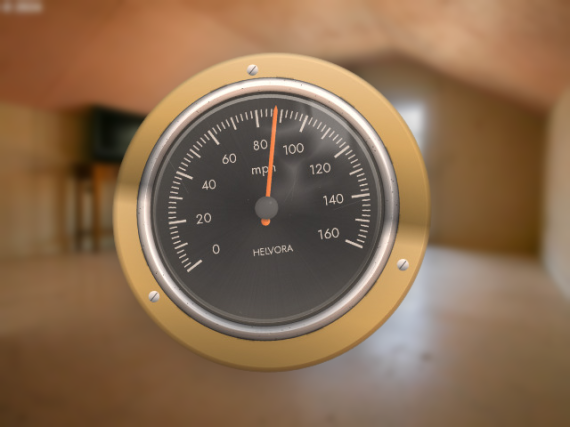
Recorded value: 88; mph
